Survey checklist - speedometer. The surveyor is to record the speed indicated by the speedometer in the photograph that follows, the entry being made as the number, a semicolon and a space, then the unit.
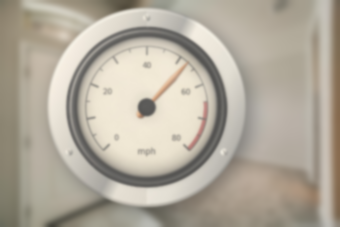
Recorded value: 52.5; mph
